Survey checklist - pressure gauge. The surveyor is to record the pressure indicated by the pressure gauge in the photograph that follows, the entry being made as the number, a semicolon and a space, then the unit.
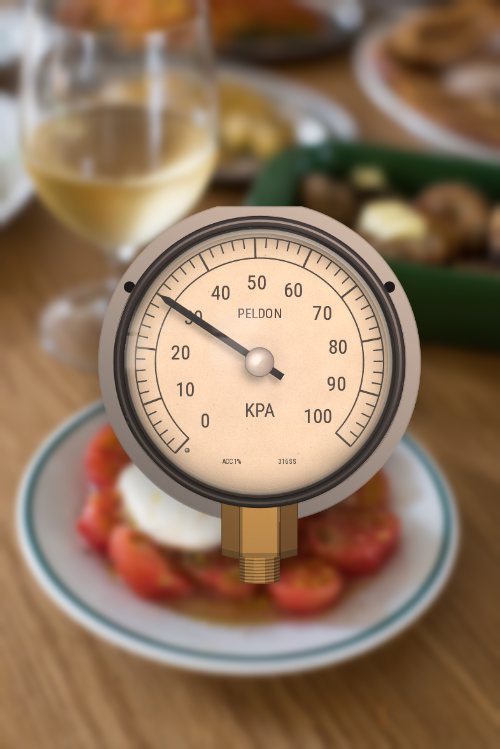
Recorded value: 30; kPa
